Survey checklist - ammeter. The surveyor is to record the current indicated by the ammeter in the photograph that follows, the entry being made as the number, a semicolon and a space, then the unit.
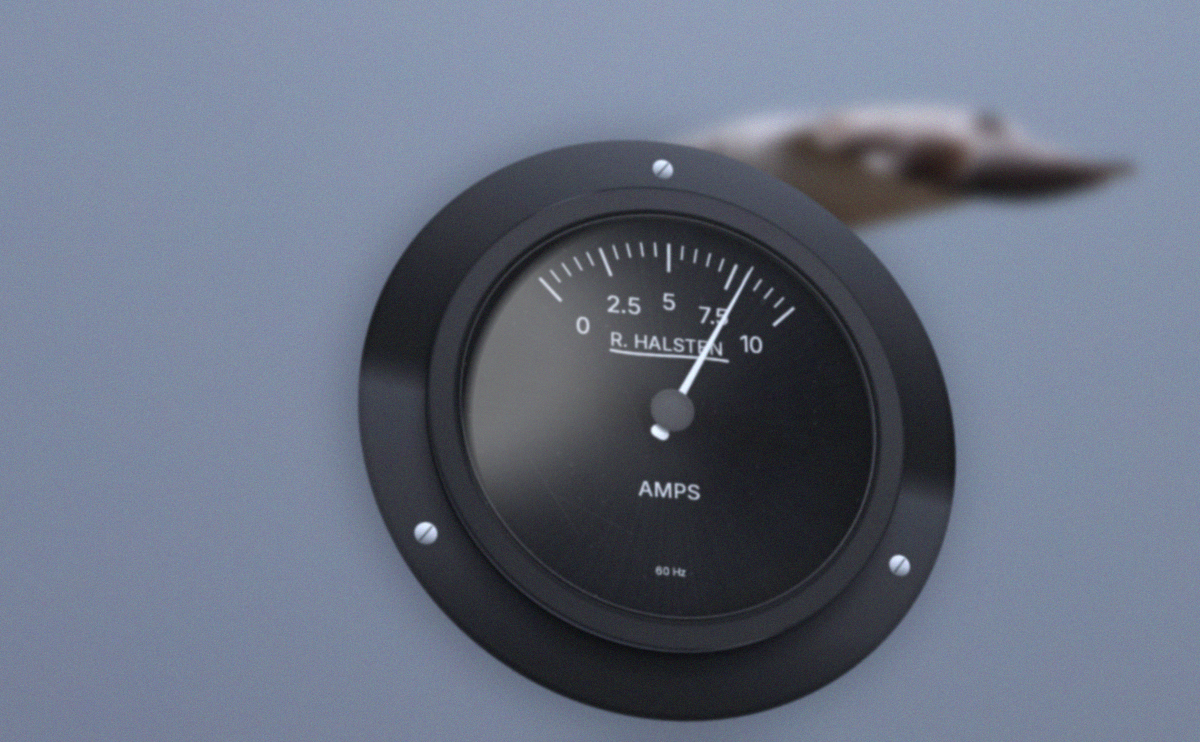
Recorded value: 8; A
